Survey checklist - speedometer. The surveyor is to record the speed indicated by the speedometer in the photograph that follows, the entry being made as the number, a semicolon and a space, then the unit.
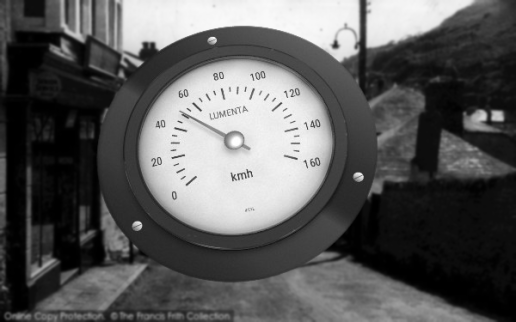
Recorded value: 50; km/h
